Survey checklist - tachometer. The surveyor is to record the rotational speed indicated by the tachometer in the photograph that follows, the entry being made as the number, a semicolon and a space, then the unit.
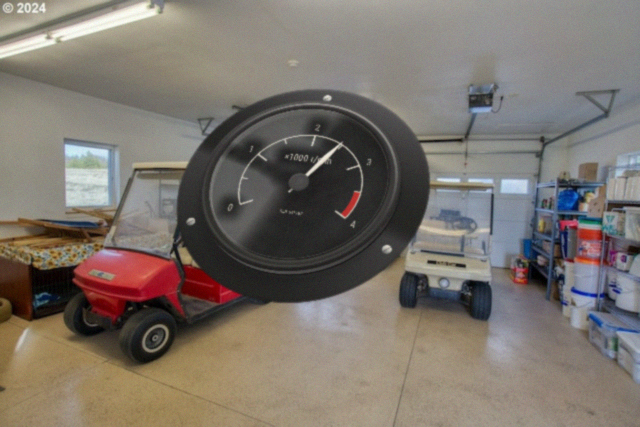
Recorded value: 2500; rpm
